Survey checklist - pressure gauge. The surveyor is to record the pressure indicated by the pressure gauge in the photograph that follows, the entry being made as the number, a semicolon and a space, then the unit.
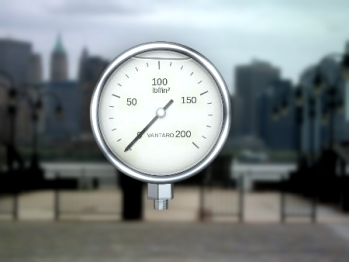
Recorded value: 0; psi
